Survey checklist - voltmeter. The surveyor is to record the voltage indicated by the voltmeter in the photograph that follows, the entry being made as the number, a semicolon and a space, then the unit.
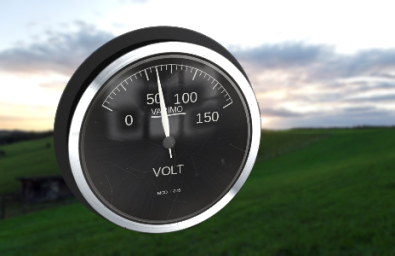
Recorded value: 60; V
